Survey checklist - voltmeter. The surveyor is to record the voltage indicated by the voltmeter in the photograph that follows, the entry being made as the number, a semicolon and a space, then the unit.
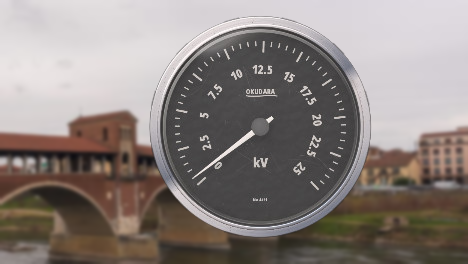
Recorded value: 0.5; kV
